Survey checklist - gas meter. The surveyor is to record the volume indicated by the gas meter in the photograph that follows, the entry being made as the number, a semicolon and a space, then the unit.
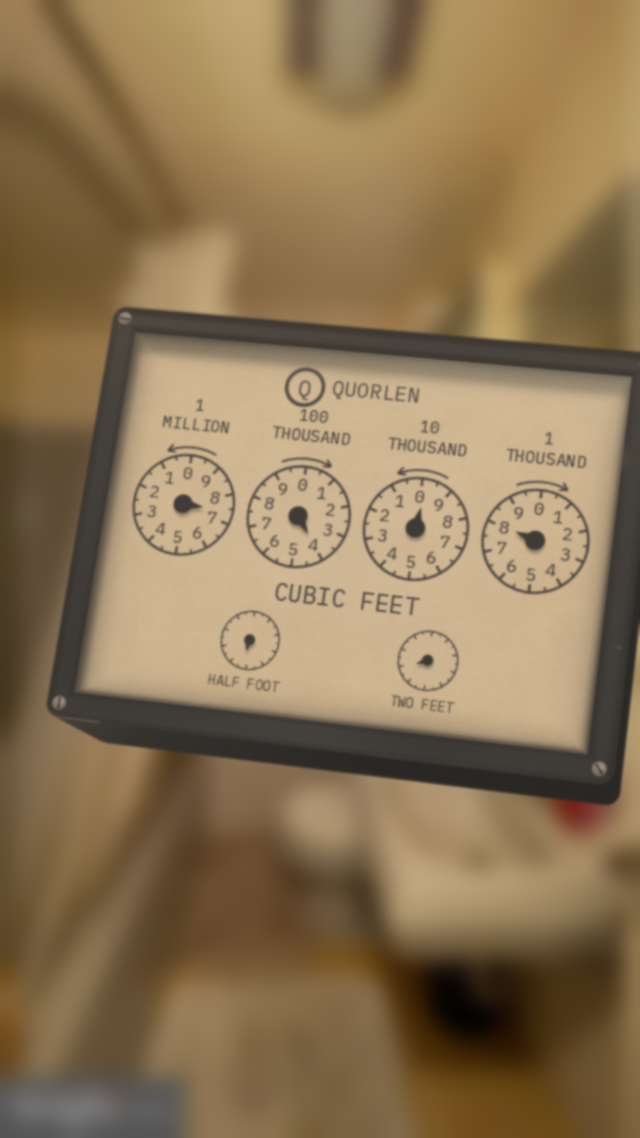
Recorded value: 739800; ft³
